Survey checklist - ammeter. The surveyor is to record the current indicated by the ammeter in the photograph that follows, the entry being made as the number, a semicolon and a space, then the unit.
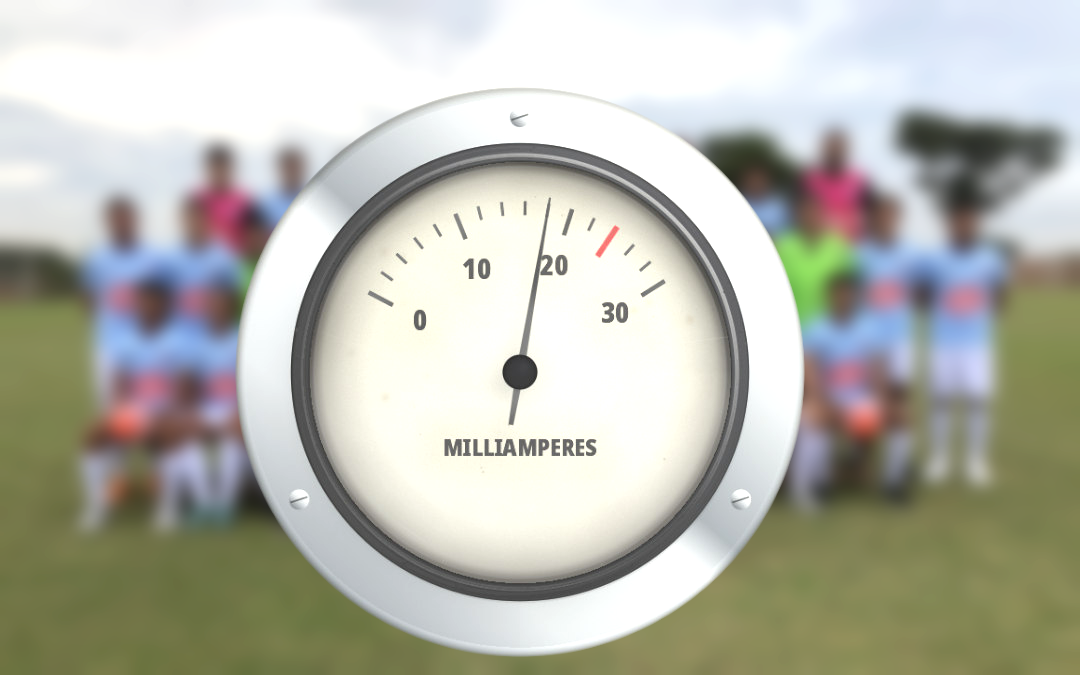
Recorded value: 18; mA
